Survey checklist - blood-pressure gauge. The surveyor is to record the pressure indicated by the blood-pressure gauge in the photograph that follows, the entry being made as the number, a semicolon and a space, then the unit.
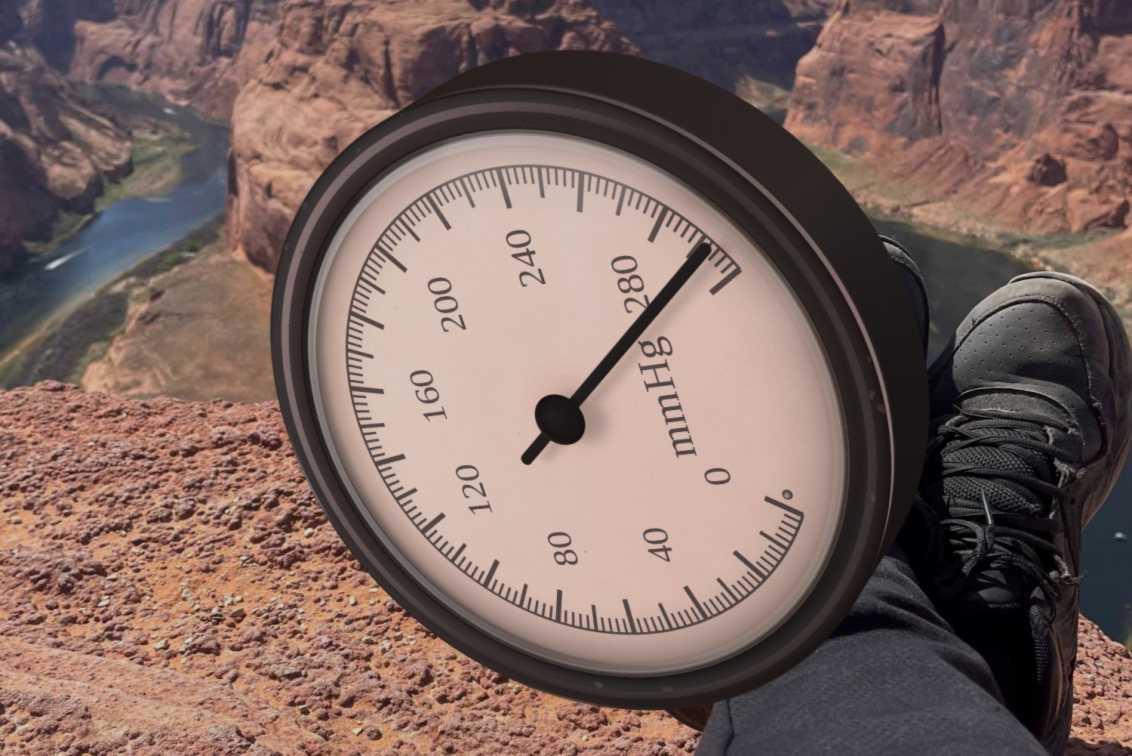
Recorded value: 292; mmHg
